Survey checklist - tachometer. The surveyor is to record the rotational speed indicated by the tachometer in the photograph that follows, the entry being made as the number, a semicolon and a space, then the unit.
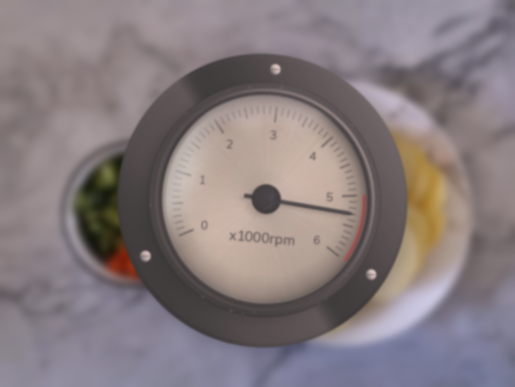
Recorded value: 5300; rpm
